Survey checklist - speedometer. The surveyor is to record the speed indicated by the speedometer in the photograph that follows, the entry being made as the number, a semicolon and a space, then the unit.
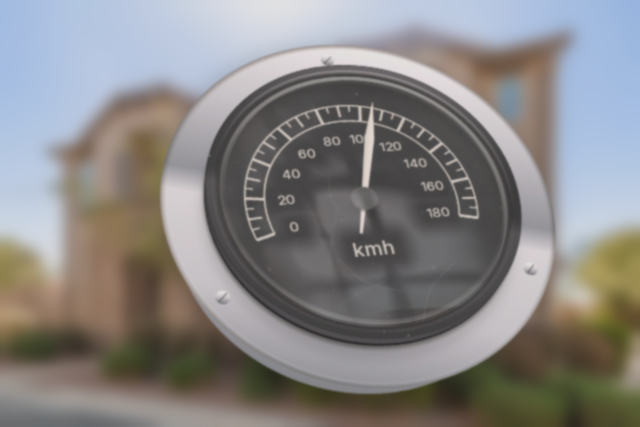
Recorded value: 105; km/h
